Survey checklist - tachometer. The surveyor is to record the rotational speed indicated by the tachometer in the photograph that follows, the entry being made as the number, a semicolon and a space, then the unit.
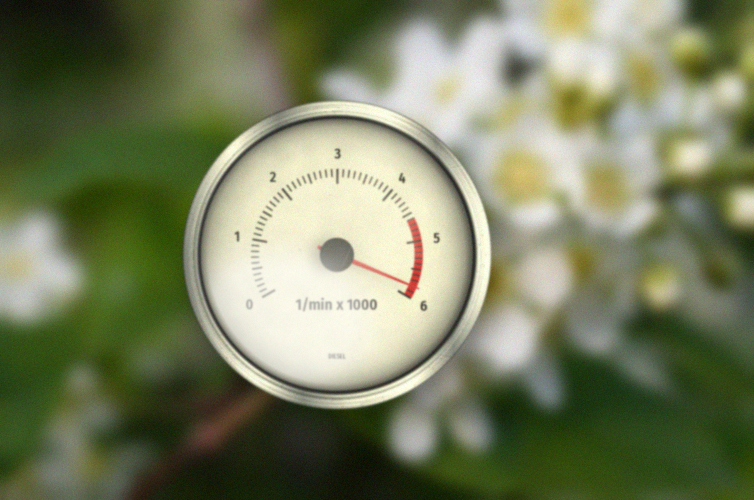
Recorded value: 5800; rpm
